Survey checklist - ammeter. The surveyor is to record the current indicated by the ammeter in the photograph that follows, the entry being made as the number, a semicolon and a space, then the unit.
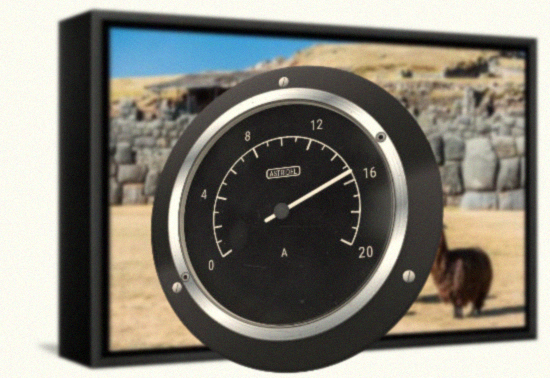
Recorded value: 15.5; A
